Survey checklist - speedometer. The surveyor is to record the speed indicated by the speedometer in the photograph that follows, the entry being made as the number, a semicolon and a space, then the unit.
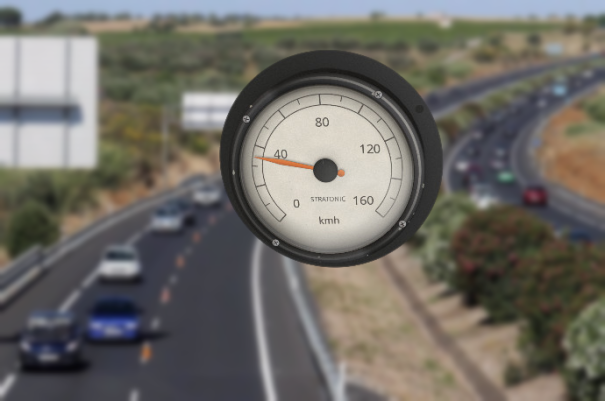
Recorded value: 35; km/h
